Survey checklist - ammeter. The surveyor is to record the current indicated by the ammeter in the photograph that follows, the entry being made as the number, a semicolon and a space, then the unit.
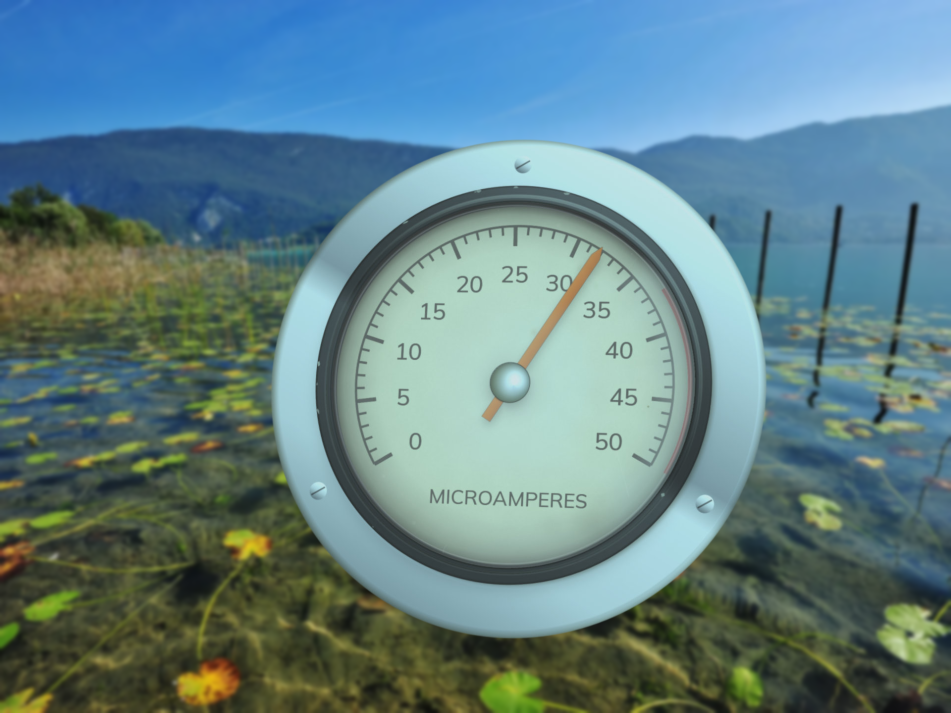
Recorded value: 32; µA
